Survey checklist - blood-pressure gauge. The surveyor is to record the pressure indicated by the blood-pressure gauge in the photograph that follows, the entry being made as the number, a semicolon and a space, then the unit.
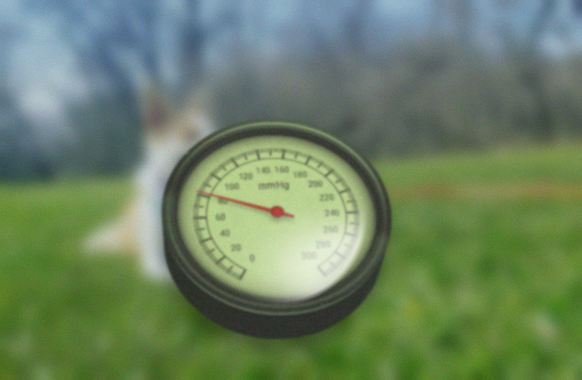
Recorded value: 80; mmHg
